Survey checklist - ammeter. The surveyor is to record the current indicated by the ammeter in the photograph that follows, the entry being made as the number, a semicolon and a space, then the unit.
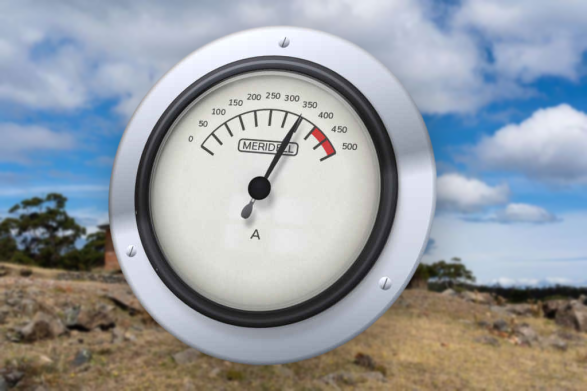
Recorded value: 350; A
